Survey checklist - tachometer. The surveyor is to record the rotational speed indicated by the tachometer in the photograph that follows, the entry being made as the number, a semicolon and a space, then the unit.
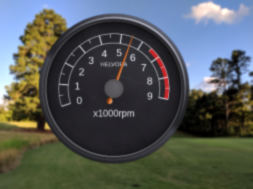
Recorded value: 5500; rpm
